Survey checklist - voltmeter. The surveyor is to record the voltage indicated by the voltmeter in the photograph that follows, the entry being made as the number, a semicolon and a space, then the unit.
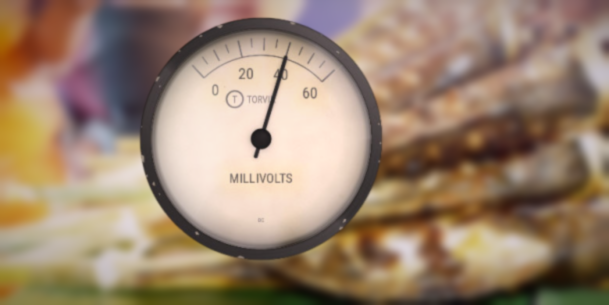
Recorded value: 40; mV
